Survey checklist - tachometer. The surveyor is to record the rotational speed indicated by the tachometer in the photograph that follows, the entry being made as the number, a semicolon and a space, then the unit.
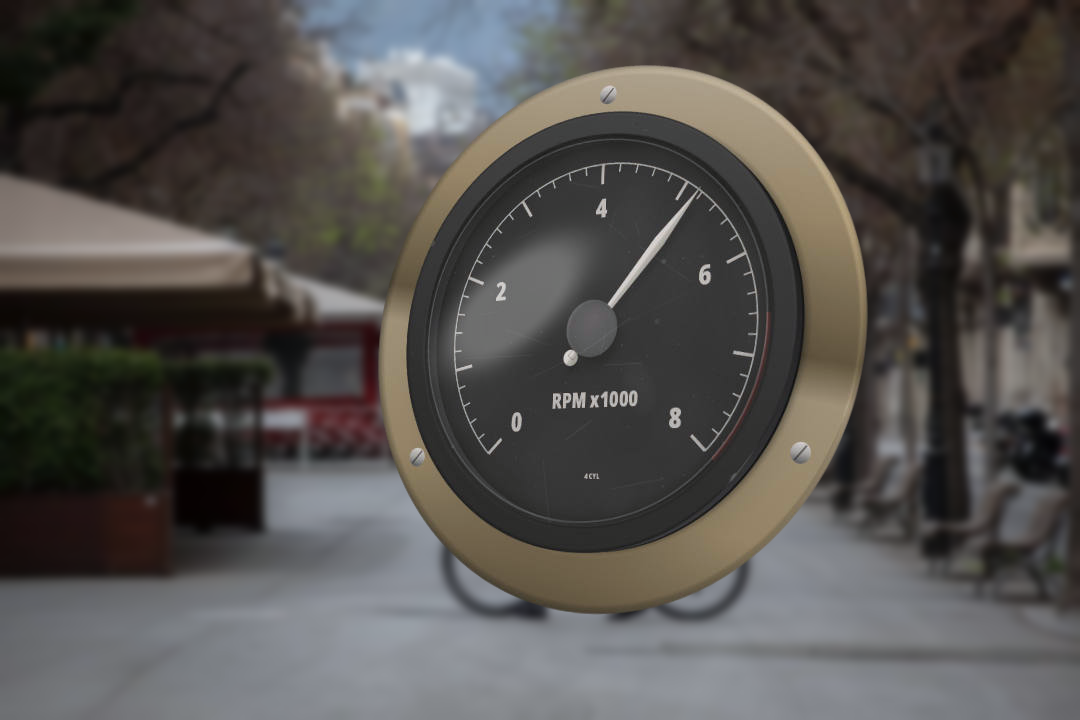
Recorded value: 5200; rpm
